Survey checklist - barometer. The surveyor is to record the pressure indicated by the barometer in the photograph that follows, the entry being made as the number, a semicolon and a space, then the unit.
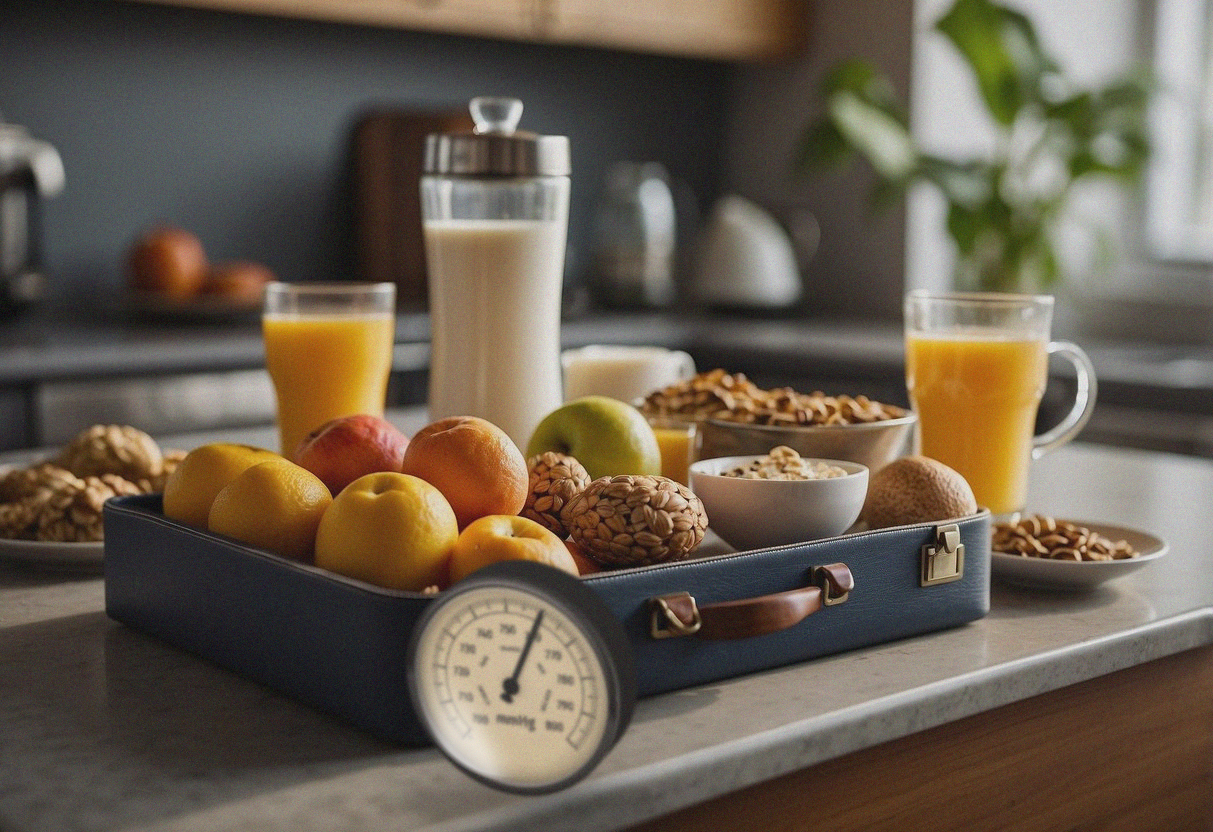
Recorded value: 760; mmHg
